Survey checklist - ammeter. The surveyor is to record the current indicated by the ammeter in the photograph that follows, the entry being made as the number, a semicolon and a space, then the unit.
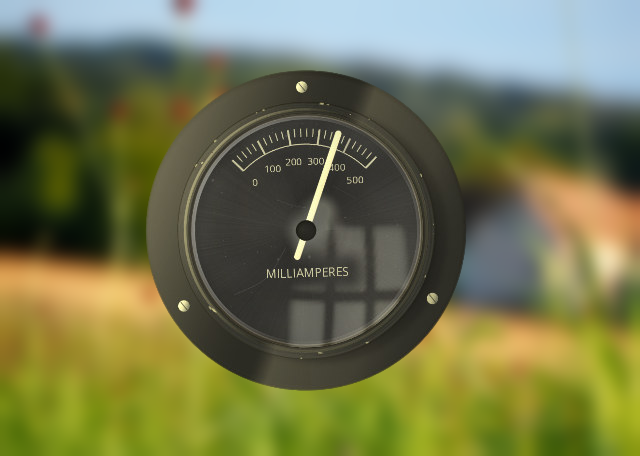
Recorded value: 360; mA
